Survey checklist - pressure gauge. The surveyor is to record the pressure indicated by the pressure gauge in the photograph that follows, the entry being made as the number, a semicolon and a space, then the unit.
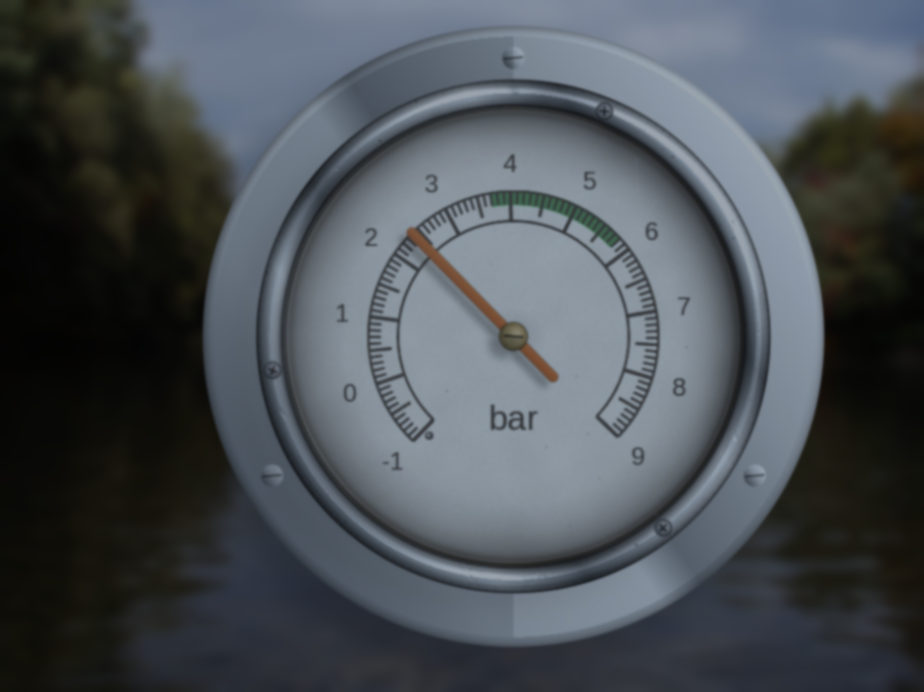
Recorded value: 2.4; bar
